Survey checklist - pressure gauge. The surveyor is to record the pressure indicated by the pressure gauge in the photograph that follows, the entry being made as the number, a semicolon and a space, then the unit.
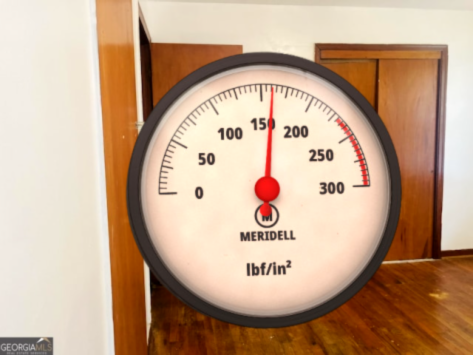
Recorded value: 160; psi
